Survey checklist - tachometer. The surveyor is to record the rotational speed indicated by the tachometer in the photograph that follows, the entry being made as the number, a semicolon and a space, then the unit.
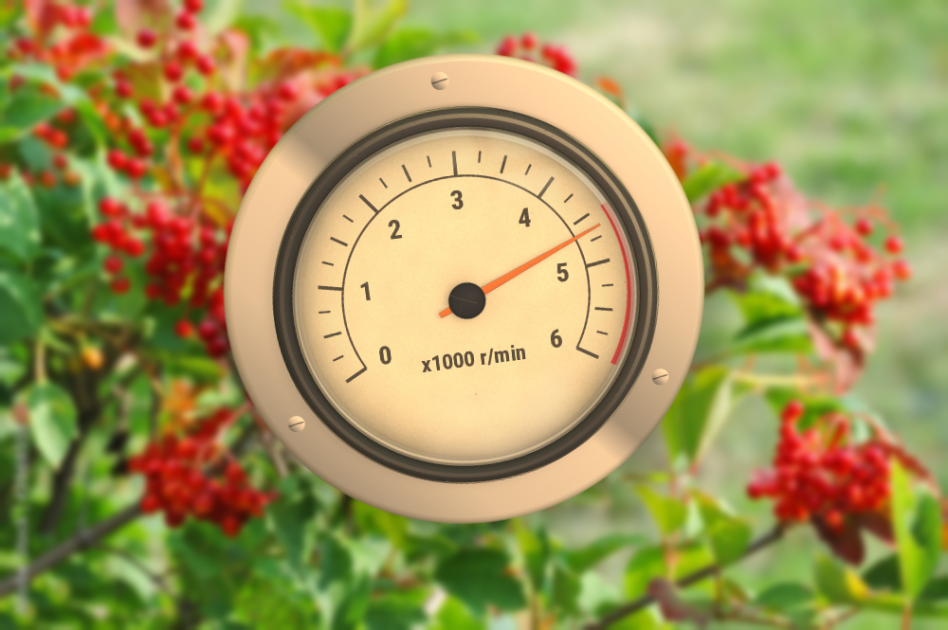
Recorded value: 4625; rpm
